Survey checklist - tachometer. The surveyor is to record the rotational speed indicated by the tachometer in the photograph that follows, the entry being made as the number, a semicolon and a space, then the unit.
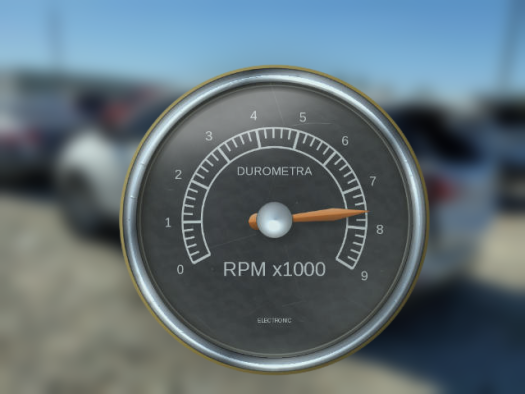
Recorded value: 7600; rpm
